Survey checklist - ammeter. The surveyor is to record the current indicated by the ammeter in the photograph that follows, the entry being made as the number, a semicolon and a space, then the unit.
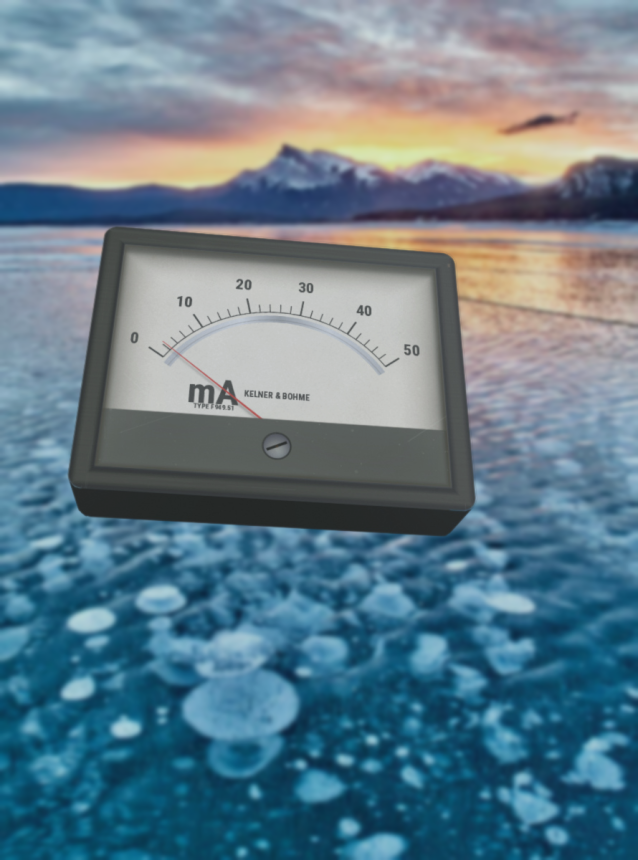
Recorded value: 2; mA
